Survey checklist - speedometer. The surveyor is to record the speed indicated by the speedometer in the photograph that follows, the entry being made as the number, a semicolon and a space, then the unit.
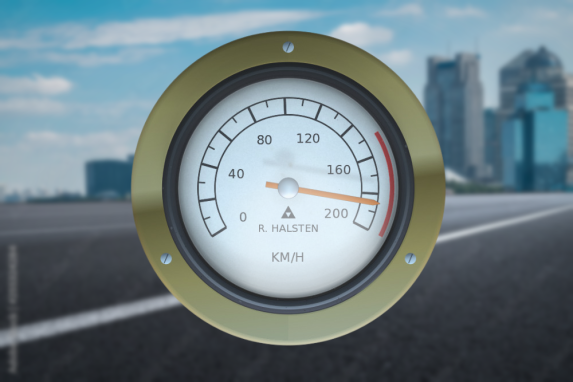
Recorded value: 185; km/h
